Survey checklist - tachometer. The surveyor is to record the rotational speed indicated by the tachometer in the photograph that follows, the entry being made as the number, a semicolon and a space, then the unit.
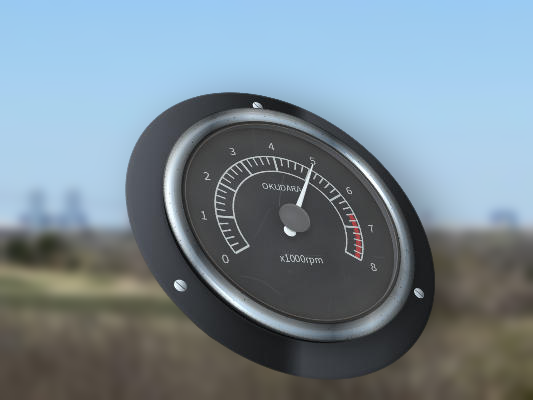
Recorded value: 5000; rpm
